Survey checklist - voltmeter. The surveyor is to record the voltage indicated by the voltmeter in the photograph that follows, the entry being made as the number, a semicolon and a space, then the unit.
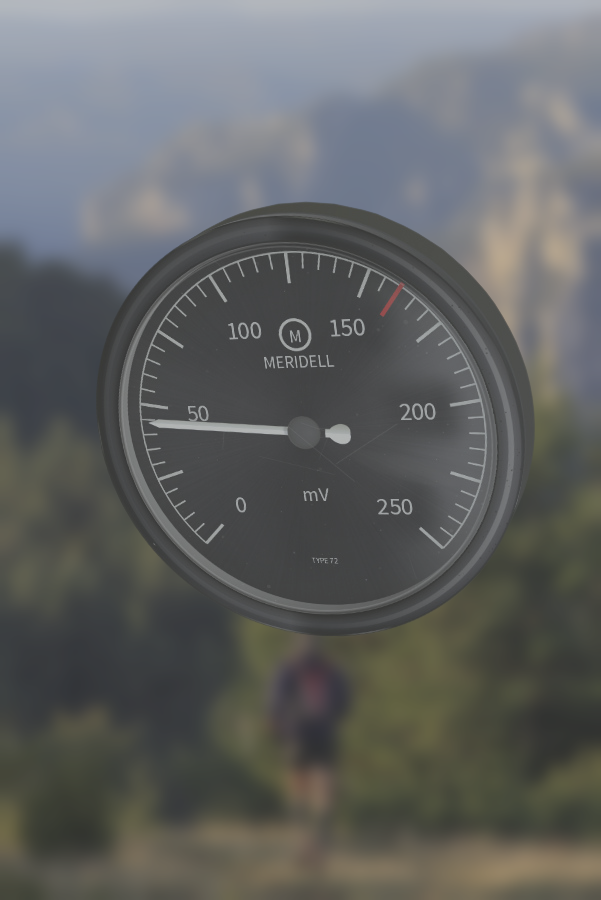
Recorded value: 45; mV
